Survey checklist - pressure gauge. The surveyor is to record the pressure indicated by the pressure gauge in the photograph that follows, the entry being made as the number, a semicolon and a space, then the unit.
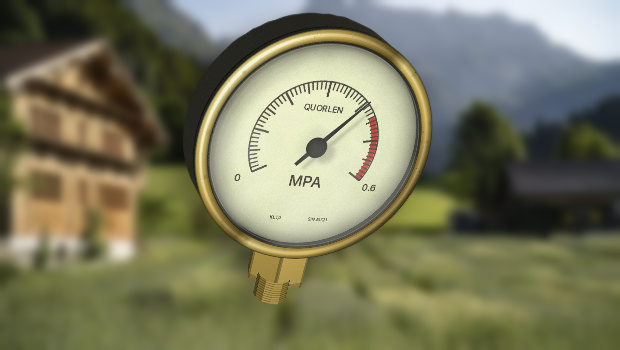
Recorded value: 0.4; MPa
